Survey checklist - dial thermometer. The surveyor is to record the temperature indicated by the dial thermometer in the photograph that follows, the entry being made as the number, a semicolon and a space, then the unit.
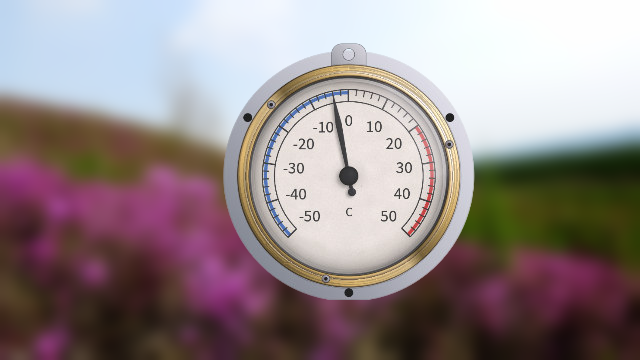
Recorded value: -4; °C
